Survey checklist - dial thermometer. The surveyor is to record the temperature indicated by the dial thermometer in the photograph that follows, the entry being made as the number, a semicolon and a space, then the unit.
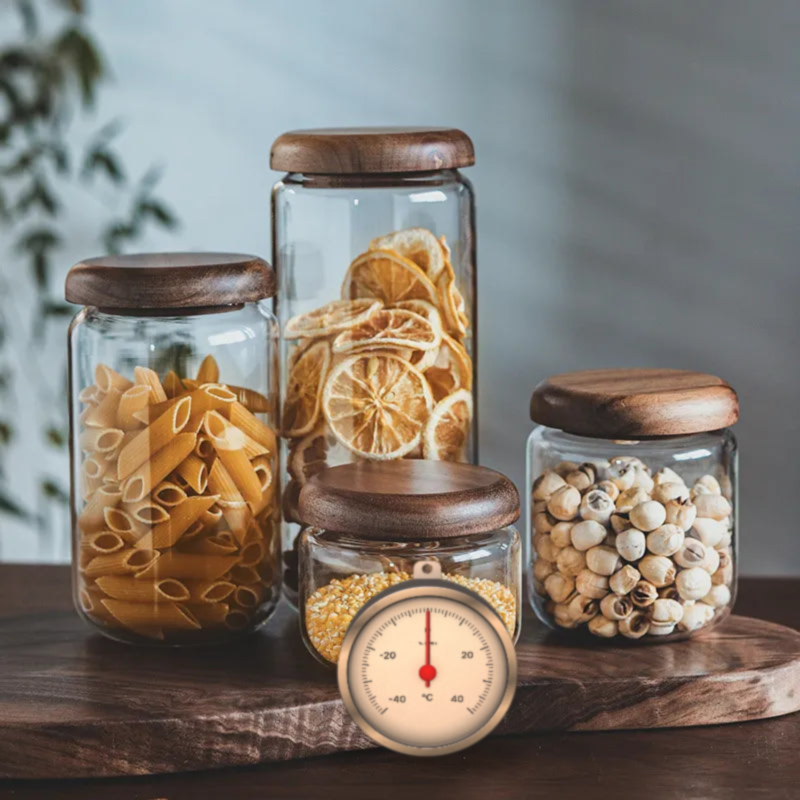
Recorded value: 0; °C
